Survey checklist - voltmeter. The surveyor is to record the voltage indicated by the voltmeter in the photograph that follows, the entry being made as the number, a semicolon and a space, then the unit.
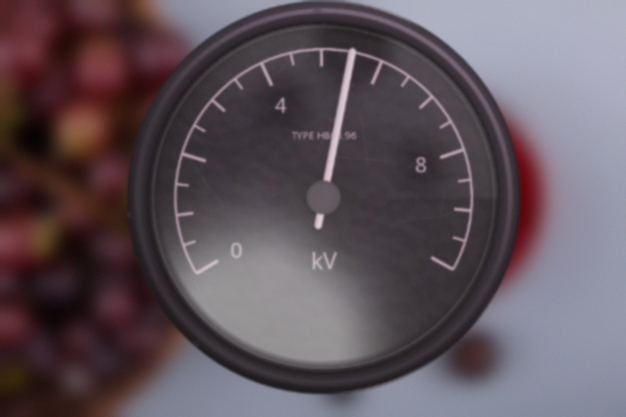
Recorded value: 5.5; kV
